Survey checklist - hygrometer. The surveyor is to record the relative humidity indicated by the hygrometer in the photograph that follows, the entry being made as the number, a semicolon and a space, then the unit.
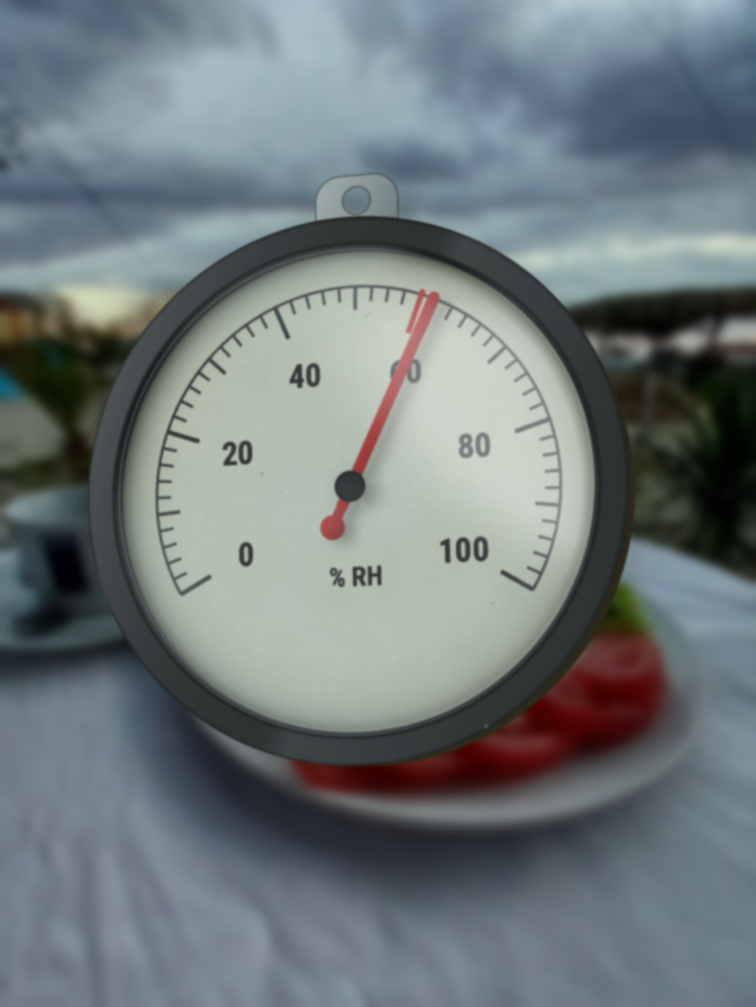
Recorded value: 60; %
